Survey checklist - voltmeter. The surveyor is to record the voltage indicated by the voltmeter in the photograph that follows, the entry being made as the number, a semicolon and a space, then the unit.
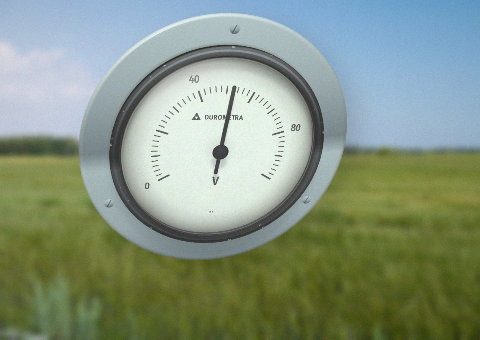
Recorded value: 52; V
